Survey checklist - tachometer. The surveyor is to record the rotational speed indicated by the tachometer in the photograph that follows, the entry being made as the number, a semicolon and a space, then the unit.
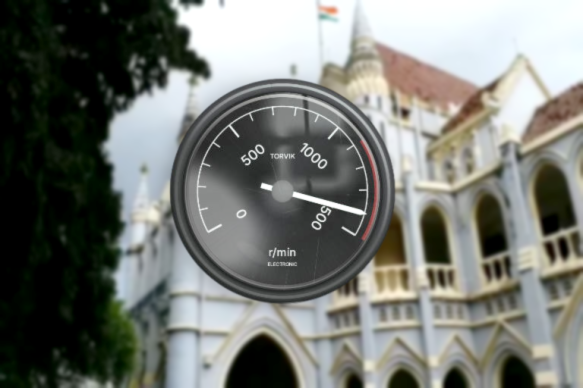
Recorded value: 1400; rpm
